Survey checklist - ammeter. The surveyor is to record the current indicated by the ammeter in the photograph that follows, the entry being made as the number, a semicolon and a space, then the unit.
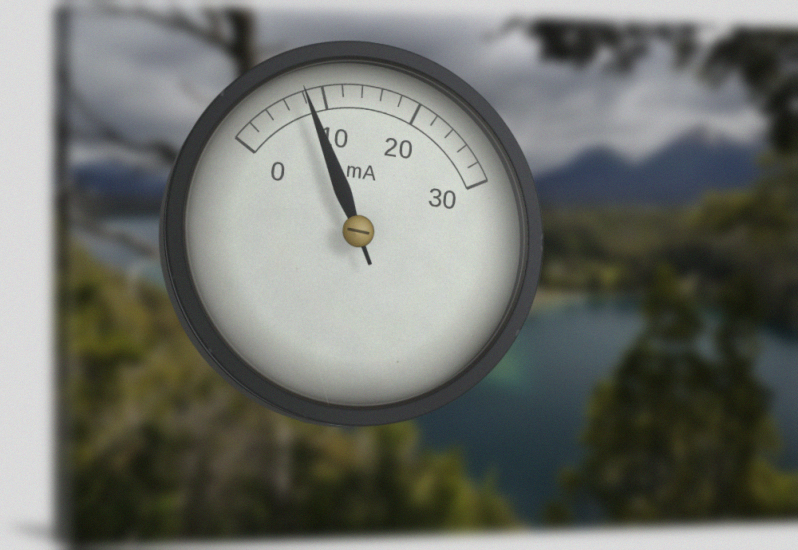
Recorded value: 8; mA
